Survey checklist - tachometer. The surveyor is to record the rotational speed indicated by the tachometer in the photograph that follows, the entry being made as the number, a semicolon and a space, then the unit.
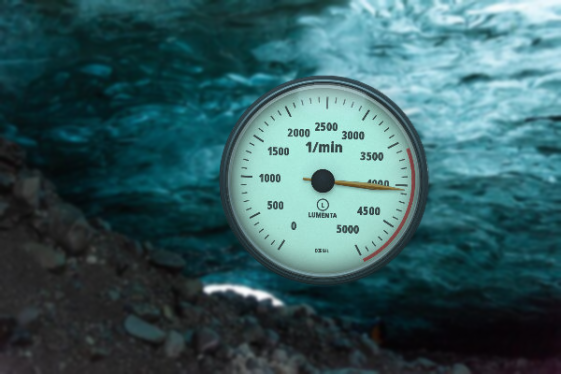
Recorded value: 4050; rpm
